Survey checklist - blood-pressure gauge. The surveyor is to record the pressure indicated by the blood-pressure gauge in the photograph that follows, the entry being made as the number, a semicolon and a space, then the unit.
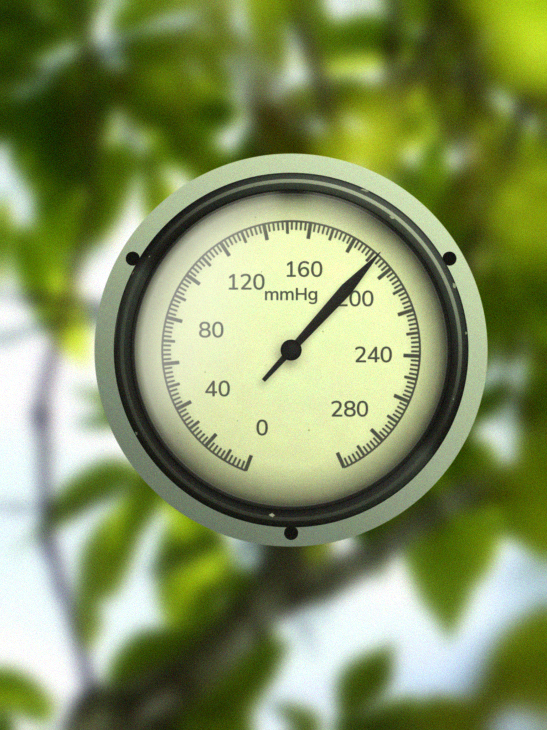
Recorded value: 192; mmHg
